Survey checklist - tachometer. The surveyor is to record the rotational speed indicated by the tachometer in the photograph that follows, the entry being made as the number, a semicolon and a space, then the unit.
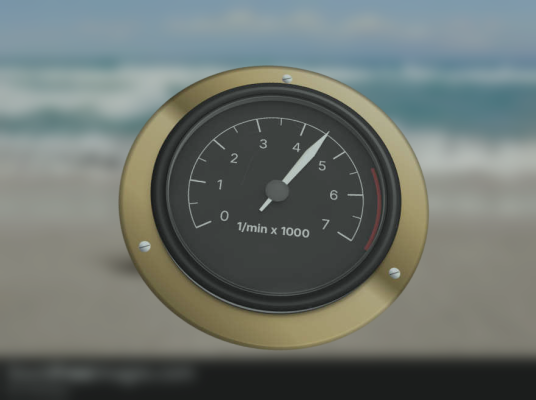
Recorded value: 4500; rpm
